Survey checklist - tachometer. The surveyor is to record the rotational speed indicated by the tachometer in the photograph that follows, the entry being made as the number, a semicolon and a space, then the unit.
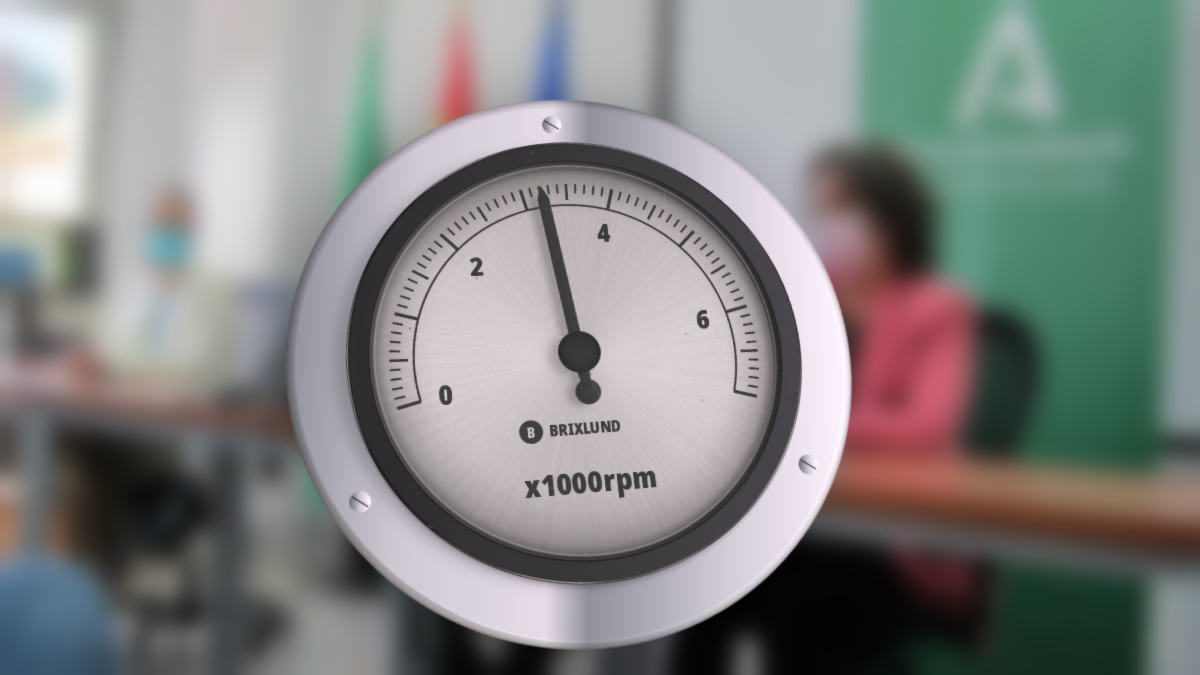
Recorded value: 3200; rpm
